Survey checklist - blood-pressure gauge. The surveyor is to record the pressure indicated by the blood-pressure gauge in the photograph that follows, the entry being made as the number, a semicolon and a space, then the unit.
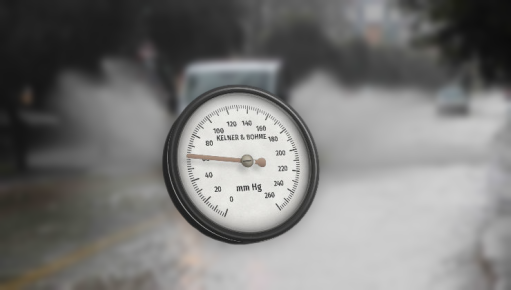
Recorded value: 60; mmHg
